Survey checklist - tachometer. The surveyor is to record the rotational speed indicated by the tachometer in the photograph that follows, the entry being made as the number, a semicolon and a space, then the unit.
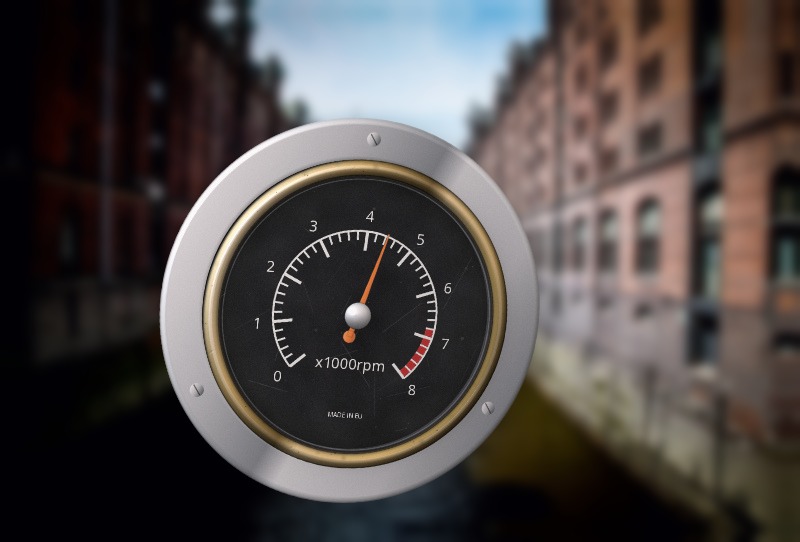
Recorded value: 4400; rpm
